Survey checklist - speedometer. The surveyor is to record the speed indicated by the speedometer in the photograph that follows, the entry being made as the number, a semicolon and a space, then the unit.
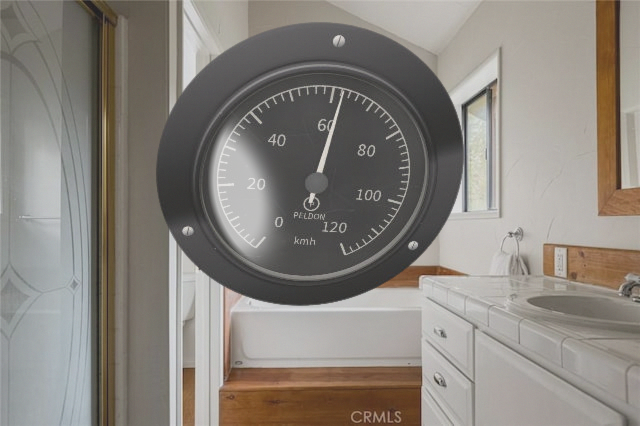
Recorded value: 62; km/h
